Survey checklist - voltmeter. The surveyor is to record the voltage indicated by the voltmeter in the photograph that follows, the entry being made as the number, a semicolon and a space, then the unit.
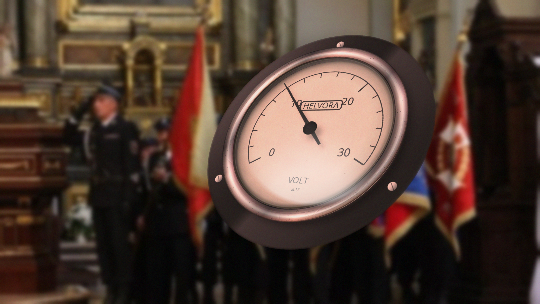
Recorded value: 10; V
